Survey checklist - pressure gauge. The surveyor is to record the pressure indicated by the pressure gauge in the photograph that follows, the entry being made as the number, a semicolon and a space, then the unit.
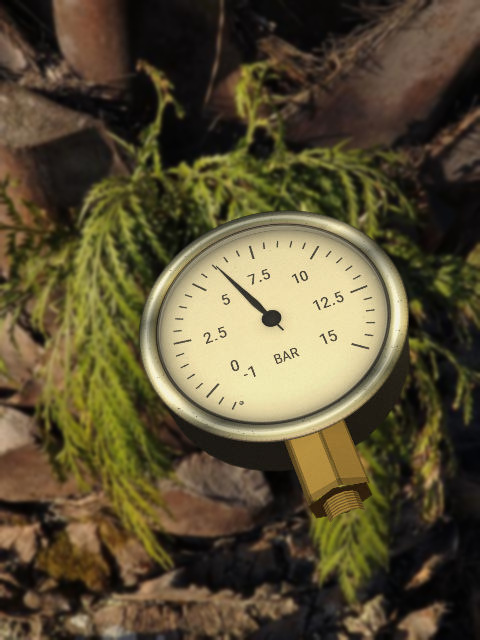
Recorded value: 6; bar
